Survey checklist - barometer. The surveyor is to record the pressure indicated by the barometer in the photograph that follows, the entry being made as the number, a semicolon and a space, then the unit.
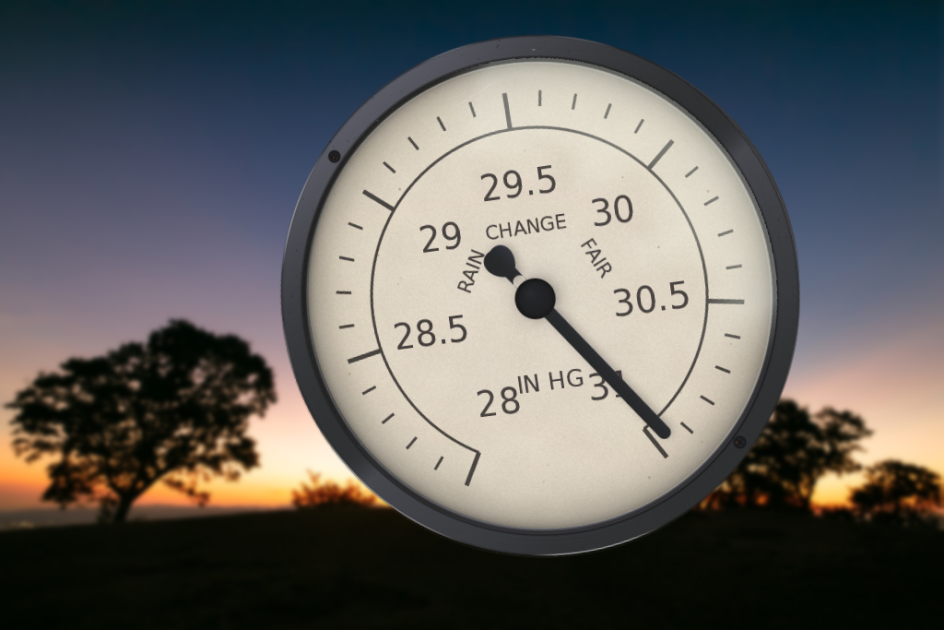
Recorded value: 30.95; inHg
